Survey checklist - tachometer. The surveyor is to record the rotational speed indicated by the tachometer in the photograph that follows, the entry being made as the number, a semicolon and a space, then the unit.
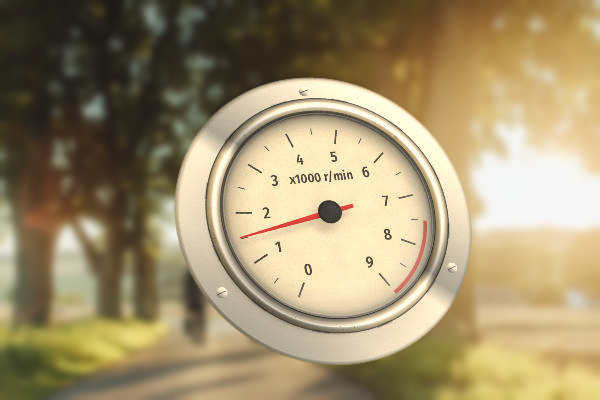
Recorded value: 1500; rpm
